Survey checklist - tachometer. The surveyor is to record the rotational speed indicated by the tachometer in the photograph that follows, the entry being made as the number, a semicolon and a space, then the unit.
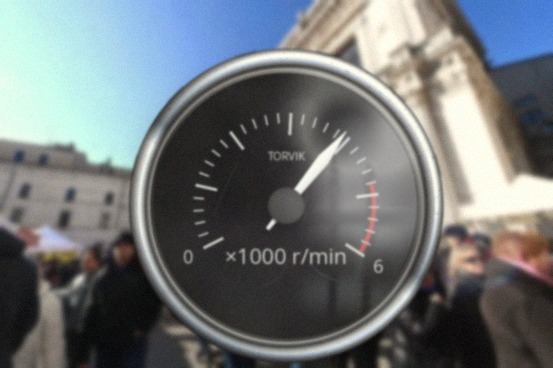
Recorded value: 3900; rpm
